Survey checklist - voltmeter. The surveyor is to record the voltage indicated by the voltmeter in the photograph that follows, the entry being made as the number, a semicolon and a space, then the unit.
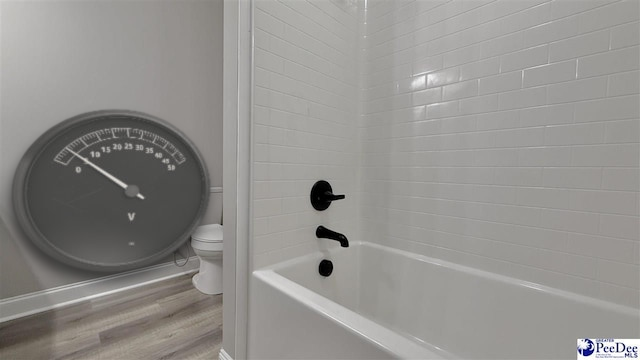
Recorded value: 5; V
